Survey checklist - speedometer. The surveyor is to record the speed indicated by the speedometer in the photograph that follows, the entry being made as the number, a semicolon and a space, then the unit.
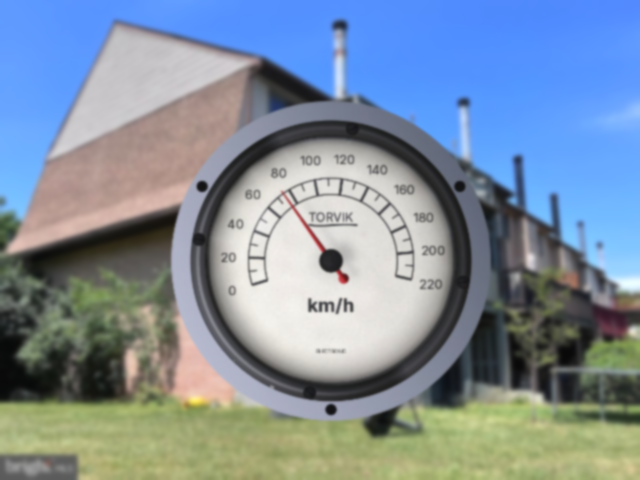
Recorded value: 75; km/h
